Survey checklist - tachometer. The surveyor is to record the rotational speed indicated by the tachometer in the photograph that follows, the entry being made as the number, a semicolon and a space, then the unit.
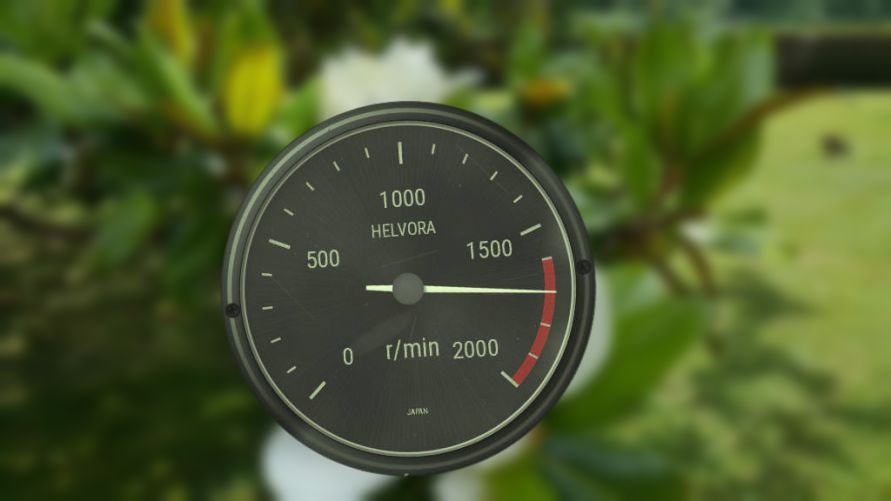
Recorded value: 1700; rpm
